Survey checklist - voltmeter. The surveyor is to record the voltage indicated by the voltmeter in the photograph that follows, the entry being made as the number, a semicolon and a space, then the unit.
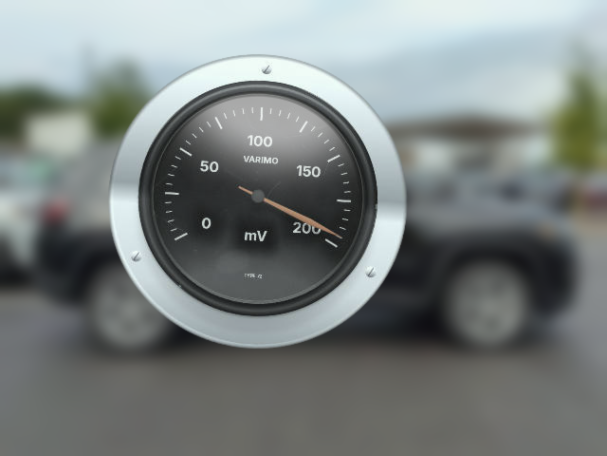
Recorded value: 195; mV
